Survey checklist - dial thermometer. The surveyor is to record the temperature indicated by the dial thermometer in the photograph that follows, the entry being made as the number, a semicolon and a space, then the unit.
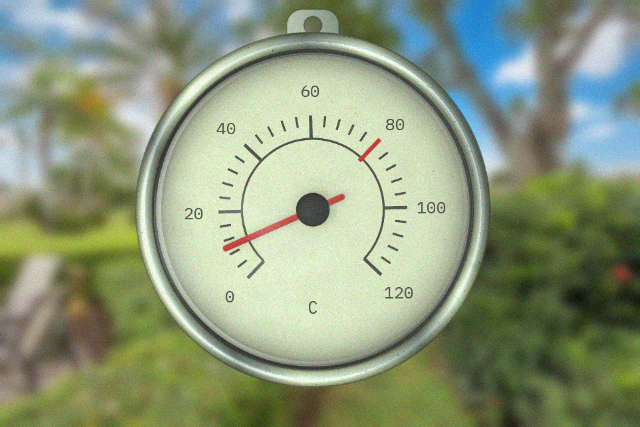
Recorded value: 10; °C
